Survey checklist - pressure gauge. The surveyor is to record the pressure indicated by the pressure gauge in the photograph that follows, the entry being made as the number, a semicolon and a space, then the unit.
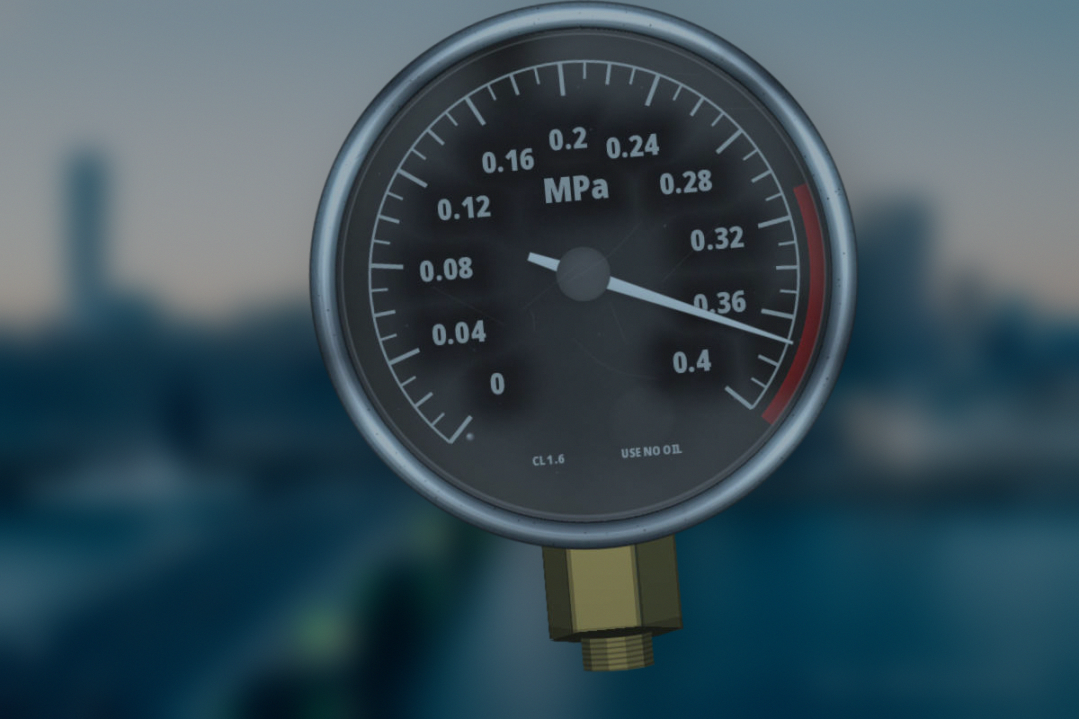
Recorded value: 0.37; MPa
